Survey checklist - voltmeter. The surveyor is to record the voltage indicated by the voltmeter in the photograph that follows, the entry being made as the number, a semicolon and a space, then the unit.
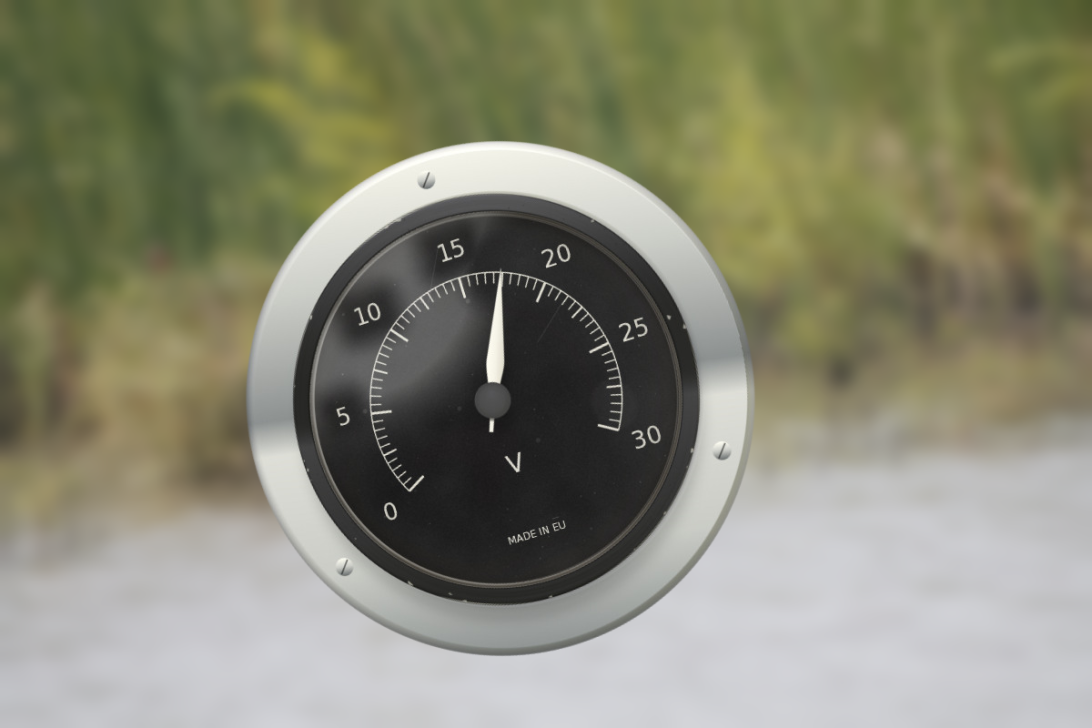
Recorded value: 17.5; V
